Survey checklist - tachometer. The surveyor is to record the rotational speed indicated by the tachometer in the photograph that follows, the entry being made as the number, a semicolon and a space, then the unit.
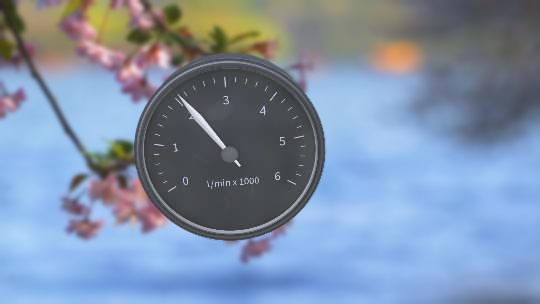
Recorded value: 2100; rpm
